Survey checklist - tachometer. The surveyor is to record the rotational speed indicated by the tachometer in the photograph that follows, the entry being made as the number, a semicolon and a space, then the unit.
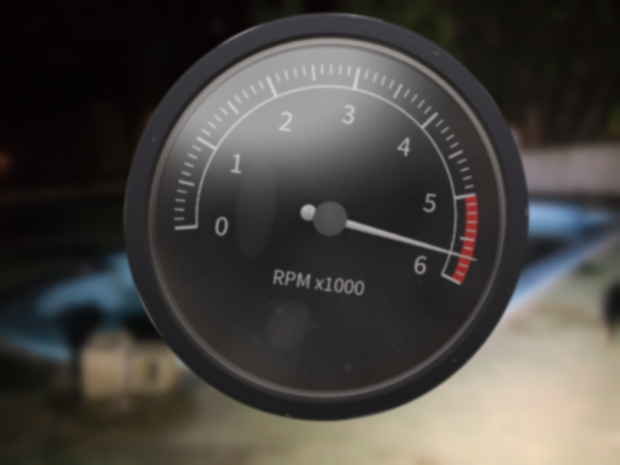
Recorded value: 5700; rpm
